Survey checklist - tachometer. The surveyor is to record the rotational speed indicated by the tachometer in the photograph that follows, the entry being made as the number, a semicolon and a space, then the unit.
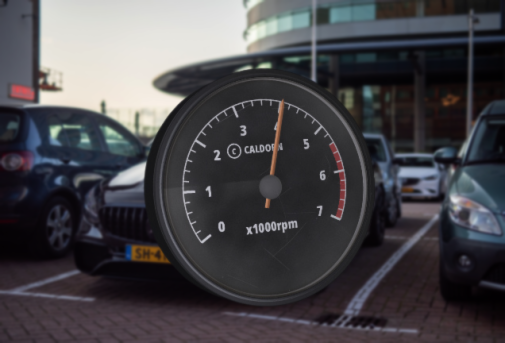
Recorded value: 4000; rpm
